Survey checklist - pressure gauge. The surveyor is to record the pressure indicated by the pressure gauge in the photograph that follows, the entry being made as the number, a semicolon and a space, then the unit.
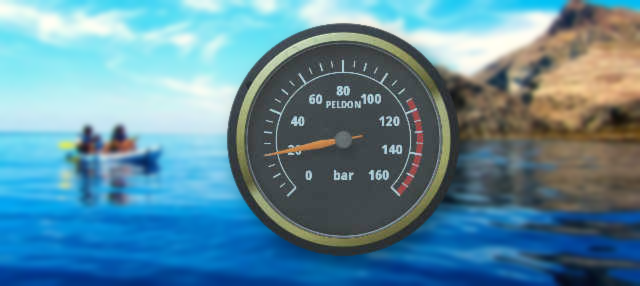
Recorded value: 20; bar
